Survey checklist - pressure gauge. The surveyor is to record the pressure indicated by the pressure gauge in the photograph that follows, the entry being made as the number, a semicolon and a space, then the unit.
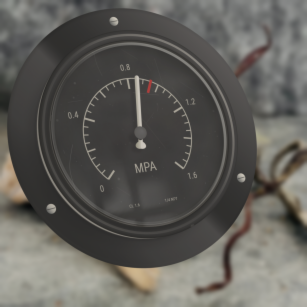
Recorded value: 0.85; MPa
